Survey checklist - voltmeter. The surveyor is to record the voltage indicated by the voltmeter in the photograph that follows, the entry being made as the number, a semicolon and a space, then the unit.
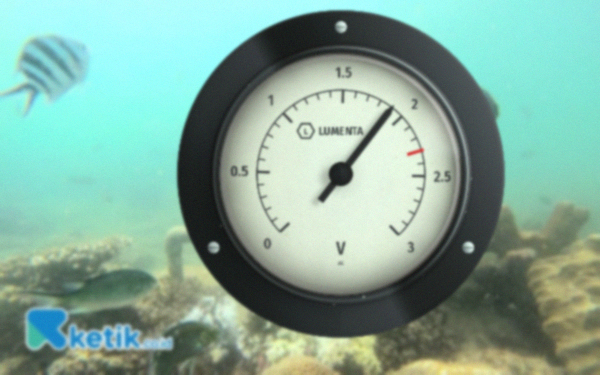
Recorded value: 1.9; V
